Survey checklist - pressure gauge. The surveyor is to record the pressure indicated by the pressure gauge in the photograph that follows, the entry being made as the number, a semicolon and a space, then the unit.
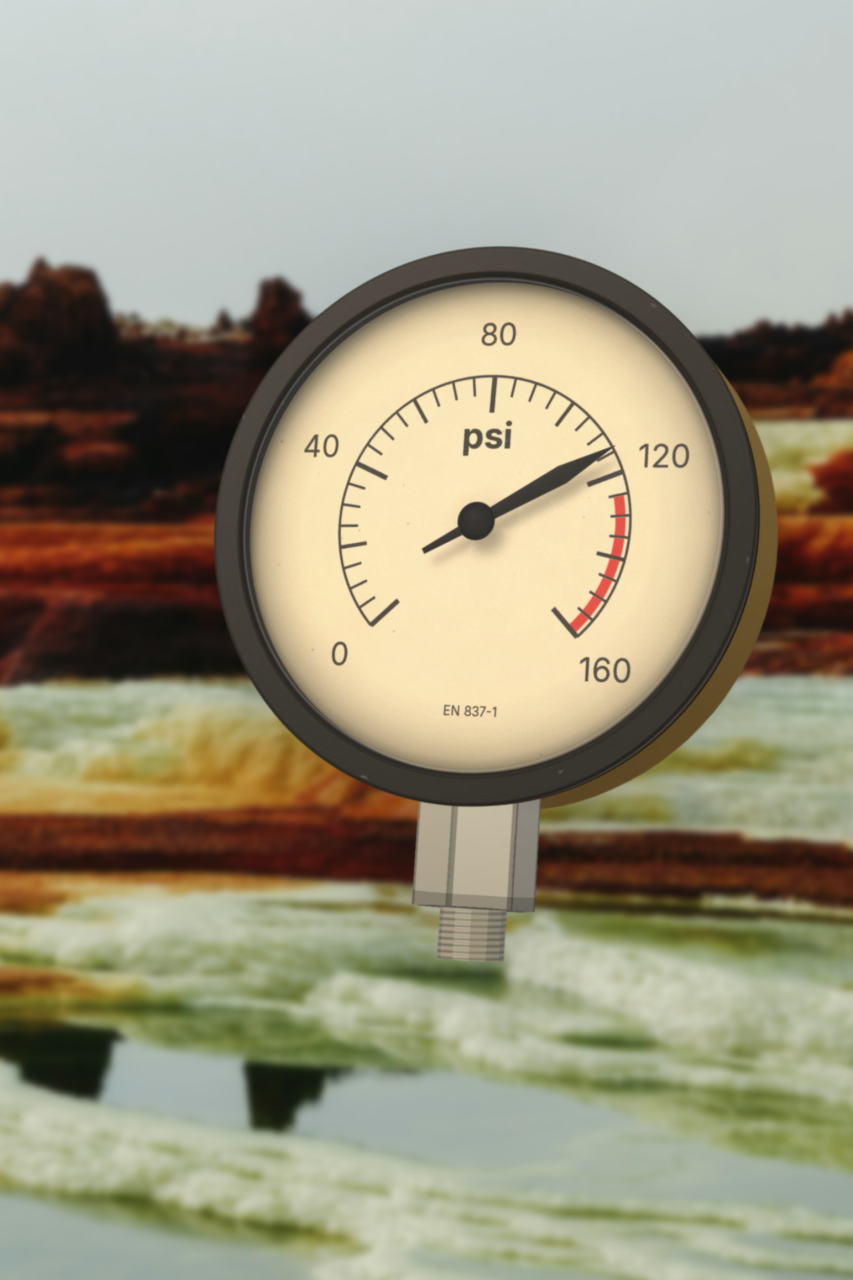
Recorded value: 115; psi
